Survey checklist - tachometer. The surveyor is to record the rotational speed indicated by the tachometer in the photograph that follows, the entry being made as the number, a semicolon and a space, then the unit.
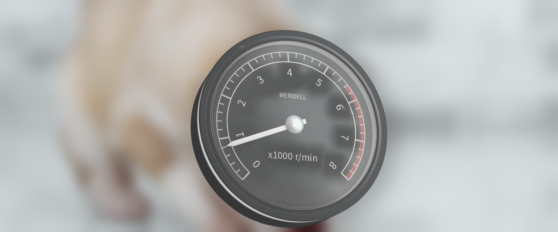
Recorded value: 800; rpm
